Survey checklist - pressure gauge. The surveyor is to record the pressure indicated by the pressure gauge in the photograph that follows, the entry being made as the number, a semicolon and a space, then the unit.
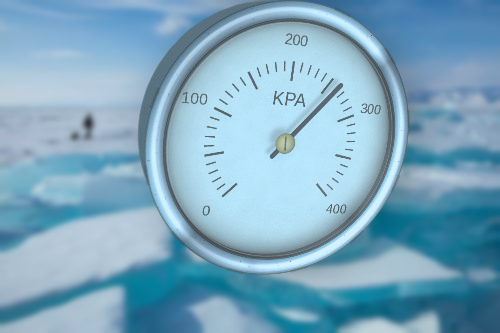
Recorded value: 260; kPa
